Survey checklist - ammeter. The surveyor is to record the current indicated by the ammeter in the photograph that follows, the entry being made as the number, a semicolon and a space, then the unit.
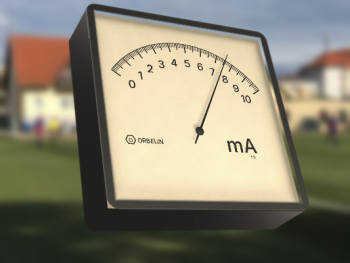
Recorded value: 7.5; mA
